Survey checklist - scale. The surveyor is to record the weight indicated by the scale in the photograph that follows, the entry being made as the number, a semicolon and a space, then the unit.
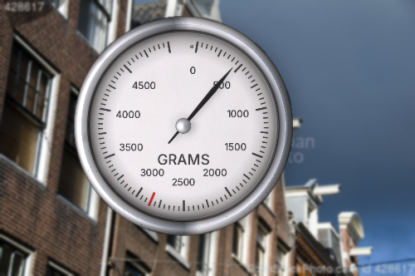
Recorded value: 450; g
